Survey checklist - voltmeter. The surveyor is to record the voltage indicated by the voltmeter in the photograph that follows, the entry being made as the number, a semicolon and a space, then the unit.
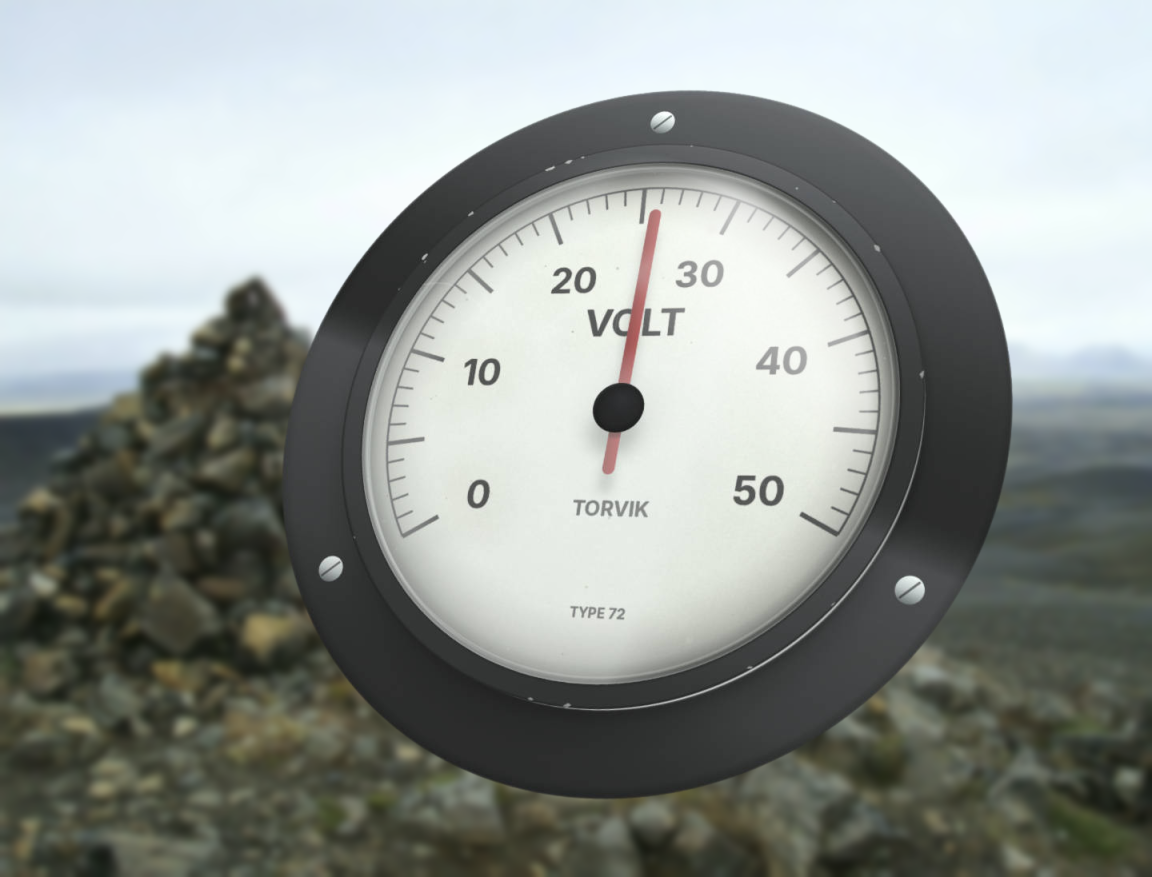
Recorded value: 26; V
